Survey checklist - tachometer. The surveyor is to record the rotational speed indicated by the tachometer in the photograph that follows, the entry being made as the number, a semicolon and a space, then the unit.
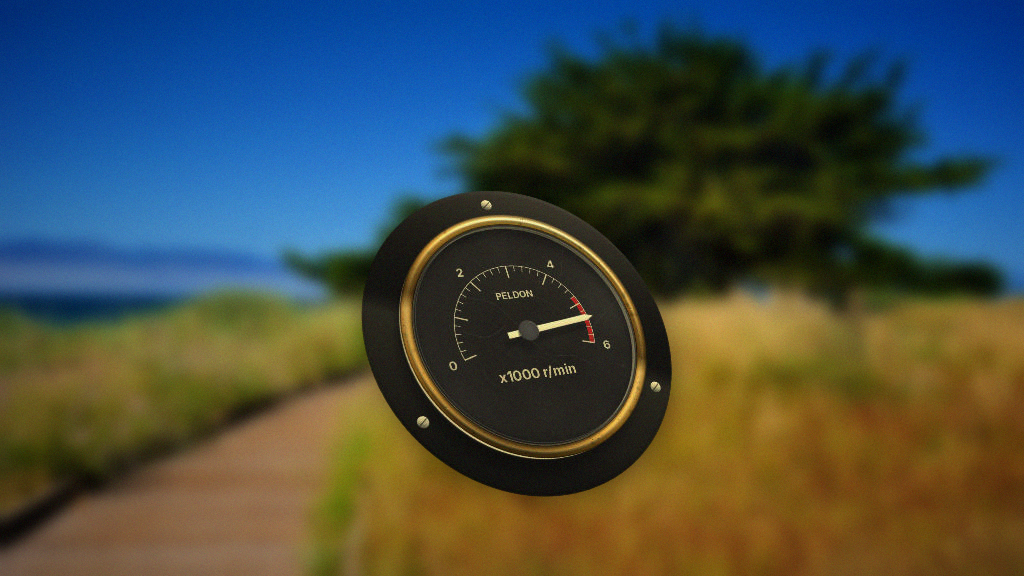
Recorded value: 5400; rpm
